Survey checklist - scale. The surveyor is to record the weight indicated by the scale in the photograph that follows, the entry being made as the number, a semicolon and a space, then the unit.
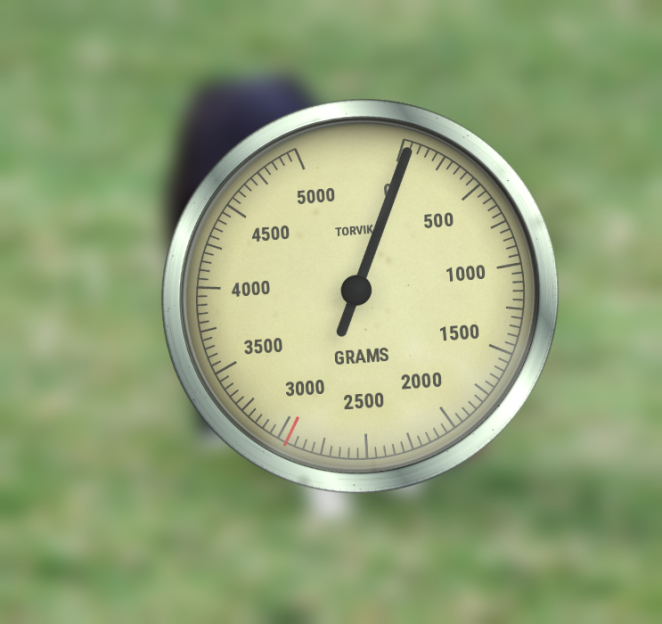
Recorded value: 50; g
